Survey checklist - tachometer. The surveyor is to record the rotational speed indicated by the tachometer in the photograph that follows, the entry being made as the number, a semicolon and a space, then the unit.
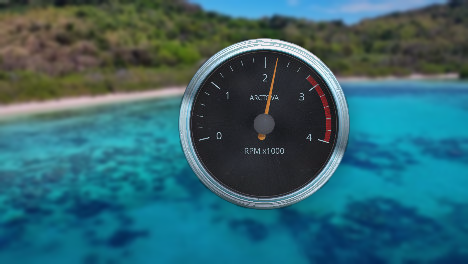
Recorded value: 2200; rpm
